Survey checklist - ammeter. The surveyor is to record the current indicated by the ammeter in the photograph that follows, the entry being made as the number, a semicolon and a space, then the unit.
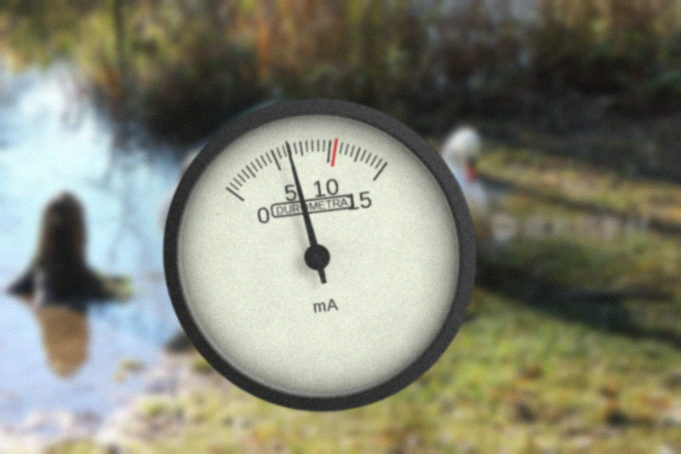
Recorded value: 6.5; mA
